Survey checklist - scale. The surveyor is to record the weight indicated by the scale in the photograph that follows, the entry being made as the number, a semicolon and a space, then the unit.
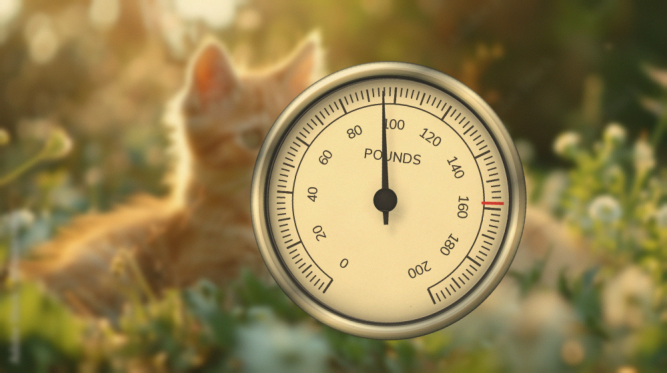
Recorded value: 96; lb
